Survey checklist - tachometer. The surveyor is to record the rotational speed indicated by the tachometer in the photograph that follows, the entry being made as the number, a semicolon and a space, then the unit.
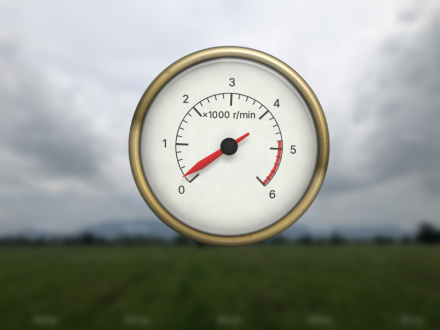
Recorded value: 200; rpm
